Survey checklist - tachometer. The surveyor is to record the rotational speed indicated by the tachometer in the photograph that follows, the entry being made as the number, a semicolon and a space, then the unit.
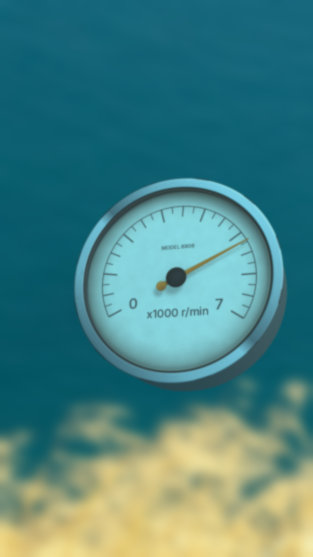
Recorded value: 5250; rpm
